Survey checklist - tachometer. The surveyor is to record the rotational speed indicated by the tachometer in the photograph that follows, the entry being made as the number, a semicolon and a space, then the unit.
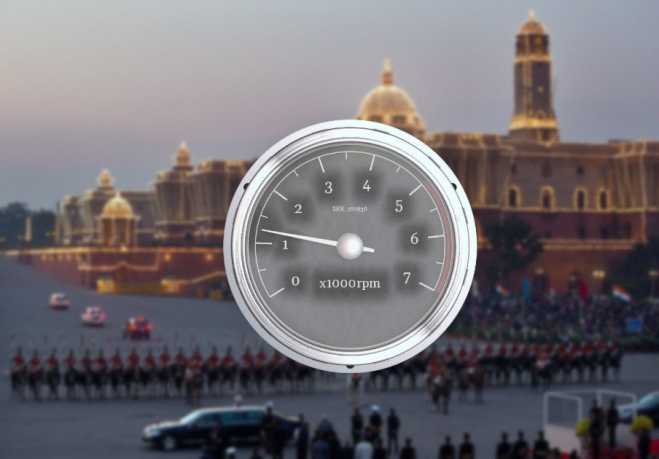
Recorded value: 1250; rpm
